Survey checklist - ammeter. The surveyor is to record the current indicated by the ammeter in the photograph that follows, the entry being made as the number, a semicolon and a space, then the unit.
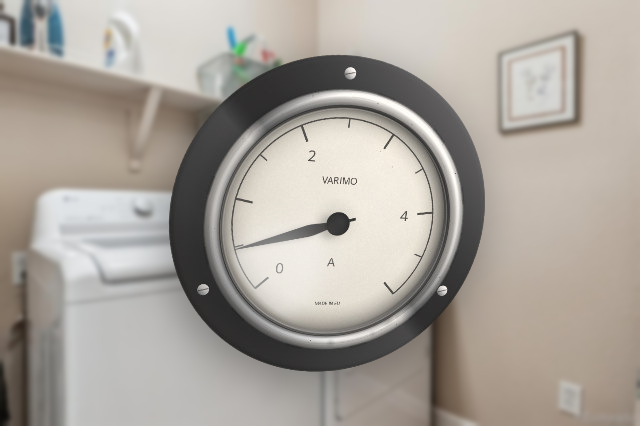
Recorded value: 0.5; A
